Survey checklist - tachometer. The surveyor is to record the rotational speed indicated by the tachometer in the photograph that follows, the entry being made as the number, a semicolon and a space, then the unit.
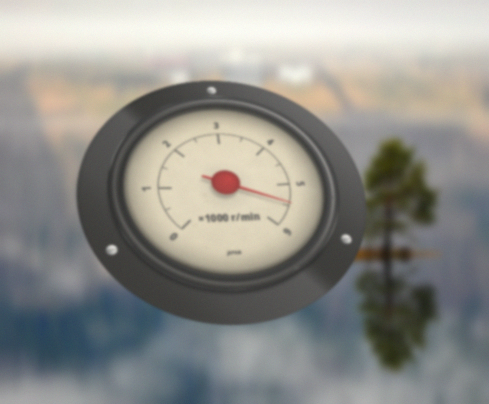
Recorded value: 5500; rpm
